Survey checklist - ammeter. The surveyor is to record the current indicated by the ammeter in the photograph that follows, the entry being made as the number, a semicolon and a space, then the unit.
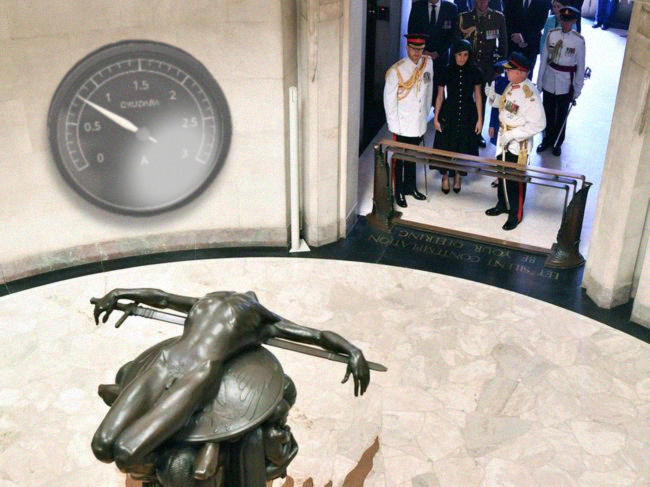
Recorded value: 0.8; A
